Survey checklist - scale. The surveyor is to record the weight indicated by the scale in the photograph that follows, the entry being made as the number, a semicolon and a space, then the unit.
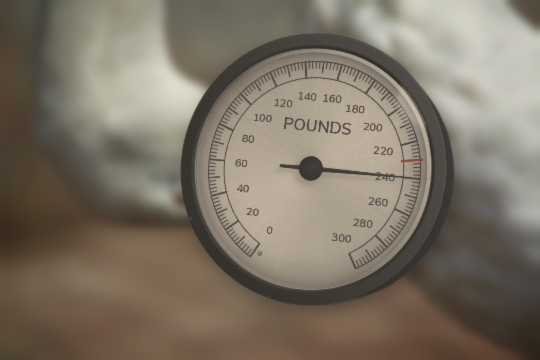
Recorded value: 240; lb
